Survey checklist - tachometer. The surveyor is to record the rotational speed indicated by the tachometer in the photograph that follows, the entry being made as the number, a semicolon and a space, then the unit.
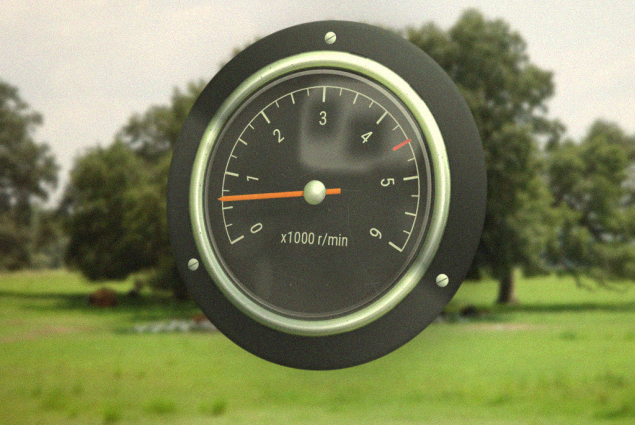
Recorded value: 625; rpm
